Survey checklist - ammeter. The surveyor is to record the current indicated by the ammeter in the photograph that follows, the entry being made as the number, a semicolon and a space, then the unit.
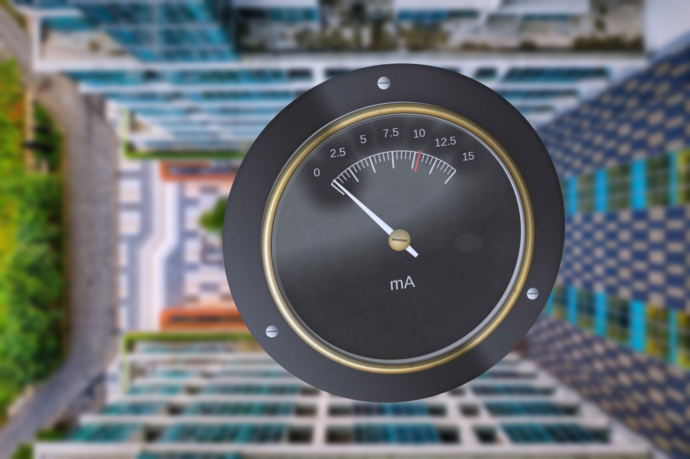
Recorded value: 0.5; mA
